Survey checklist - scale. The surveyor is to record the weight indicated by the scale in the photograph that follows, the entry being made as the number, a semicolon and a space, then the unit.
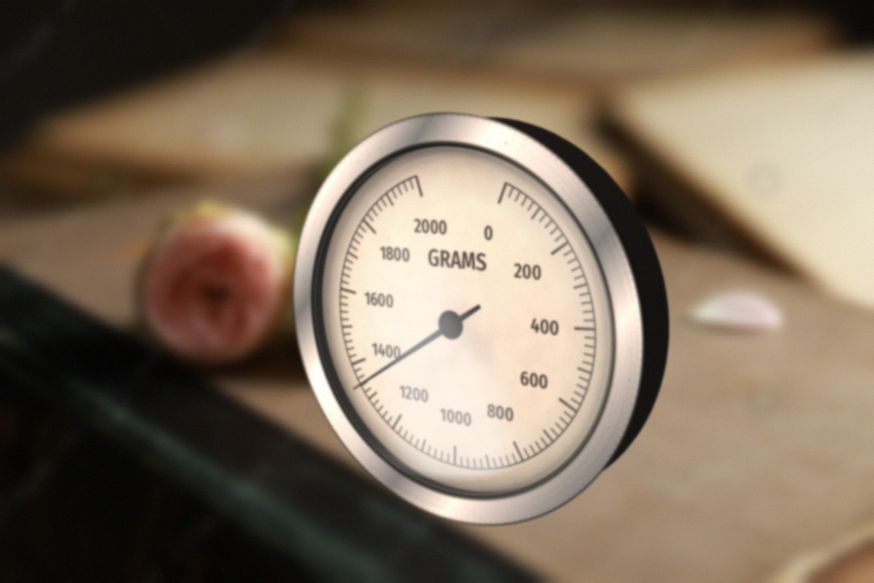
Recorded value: 1340; g
